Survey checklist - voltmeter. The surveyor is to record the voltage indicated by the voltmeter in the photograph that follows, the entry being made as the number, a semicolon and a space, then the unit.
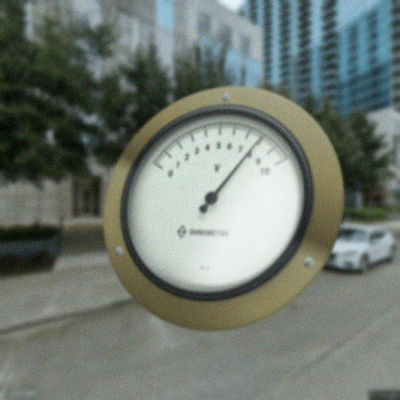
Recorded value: 8; V
